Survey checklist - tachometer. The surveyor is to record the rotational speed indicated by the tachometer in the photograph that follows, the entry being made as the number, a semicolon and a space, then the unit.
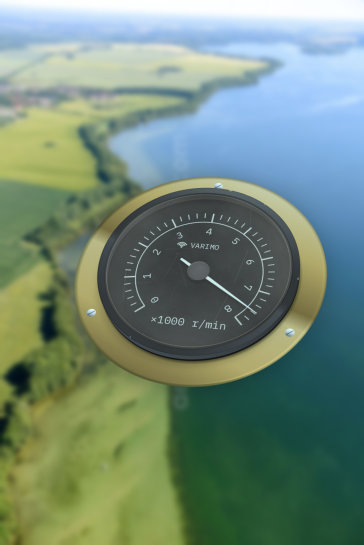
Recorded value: 7600; rpm
